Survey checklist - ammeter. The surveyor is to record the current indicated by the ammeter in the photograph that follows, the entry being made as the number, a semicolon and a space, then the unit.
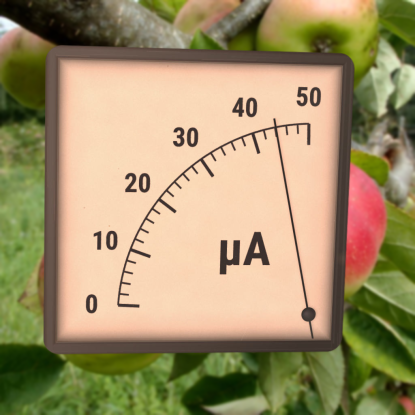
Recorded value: 44; µA
